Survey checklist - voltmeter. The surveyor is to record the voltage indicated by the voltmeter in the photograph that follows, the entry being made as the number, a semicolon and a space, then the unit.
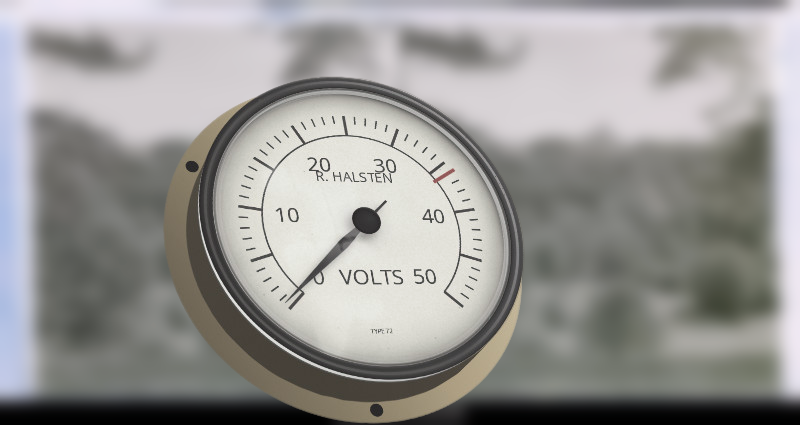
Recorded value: 0.5; V
